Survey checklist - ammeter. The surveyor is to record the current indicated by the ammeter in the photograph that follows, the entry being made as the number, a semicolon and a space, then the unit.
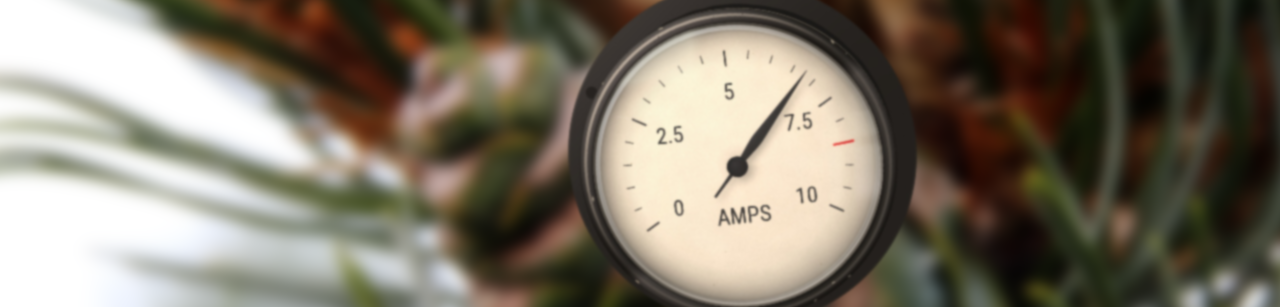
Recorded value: 6.75; A
